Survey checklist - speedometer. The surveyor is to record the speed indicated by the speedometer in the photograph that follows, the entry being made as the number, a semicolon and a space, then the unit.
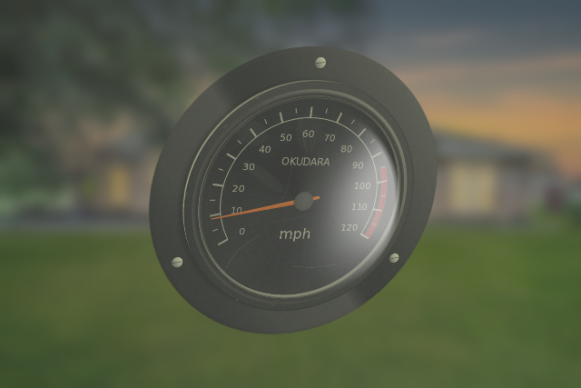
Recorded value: 10; mph
